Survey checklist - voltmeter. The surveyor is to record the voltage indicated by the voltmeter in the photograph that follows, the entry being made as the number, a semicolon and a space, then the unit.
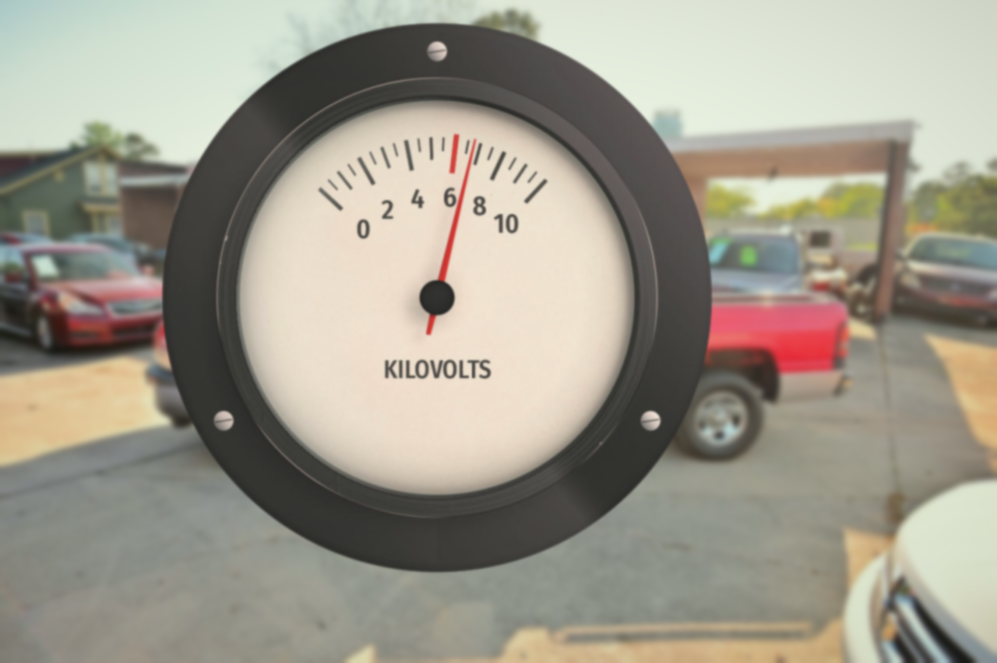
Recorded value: 6.75; kV
